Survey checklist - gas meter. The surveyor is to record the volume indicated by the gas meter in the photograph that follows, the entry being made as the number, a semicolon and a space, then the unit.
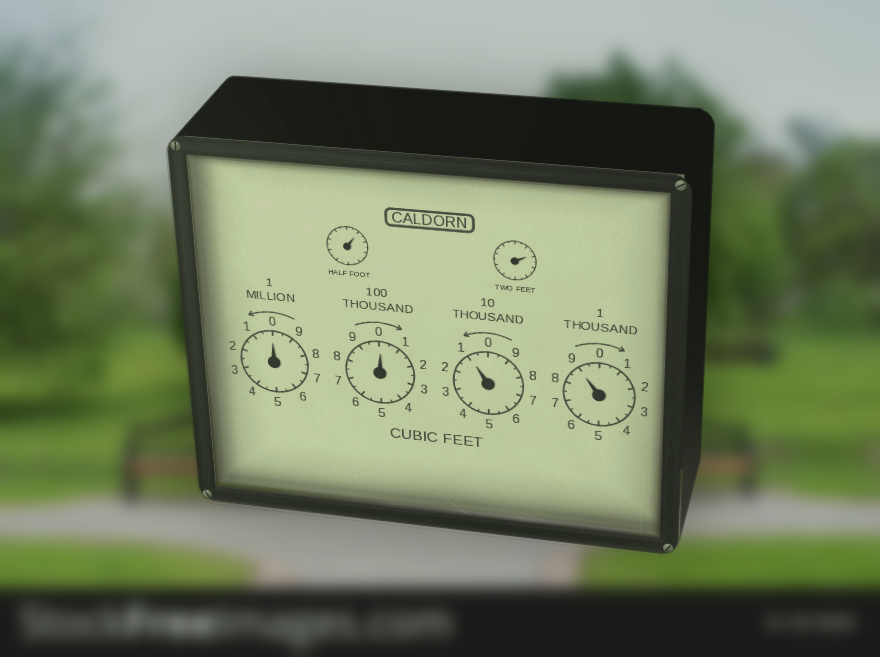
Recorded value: 900; ft³
